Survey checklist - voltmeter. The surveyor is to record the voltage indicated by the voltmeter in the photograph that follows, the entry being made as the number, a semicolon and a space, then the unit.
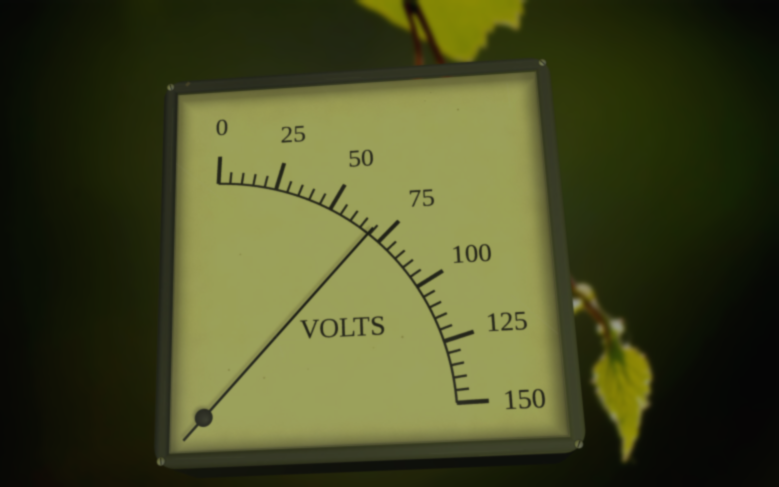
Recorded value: 70; V
